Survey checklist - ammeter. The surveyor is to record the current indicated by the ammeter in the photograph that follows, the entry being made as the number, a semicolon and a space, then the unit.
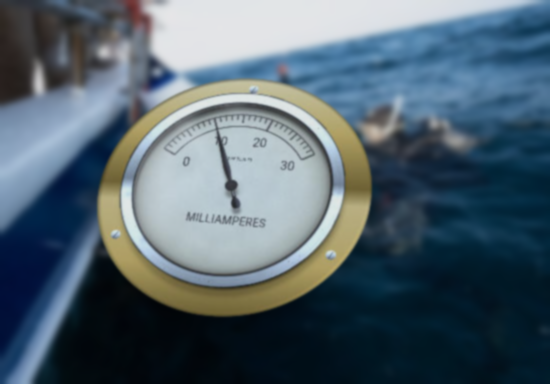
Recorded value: 10; mA
